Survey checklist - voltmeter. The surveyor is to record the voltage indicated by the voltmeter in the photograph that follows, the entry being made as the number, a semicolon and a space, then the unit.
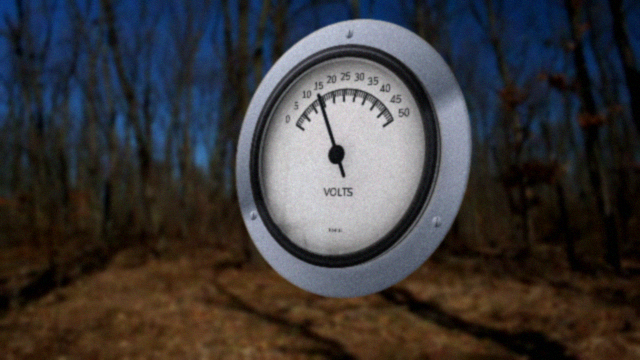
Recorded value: 15; V
